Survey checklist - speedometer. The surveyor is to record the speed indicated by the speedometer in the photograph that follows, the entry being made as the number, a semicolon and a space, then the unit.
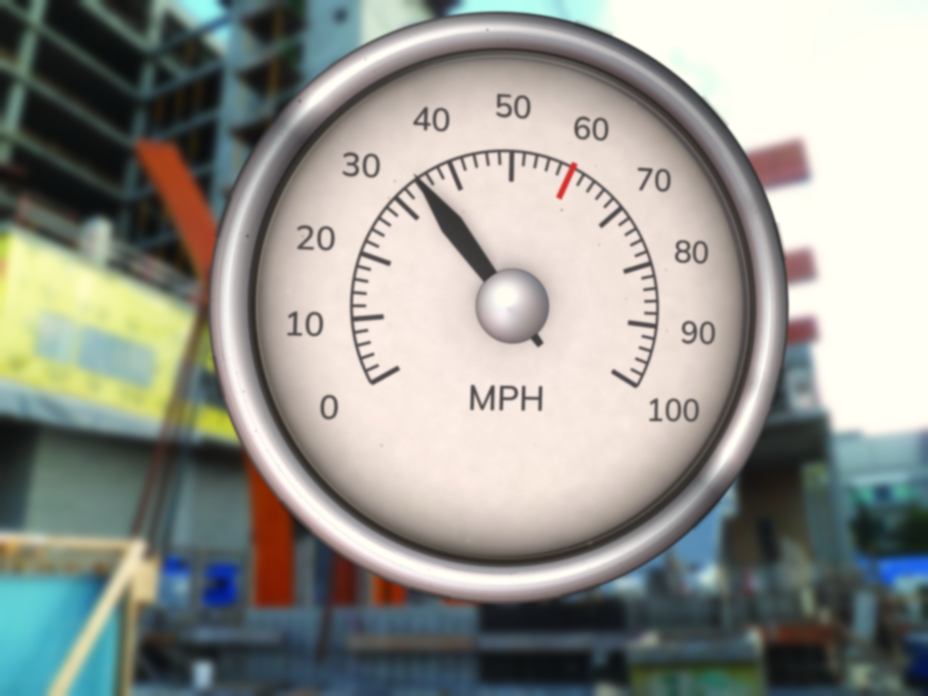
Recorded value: 34; mph
